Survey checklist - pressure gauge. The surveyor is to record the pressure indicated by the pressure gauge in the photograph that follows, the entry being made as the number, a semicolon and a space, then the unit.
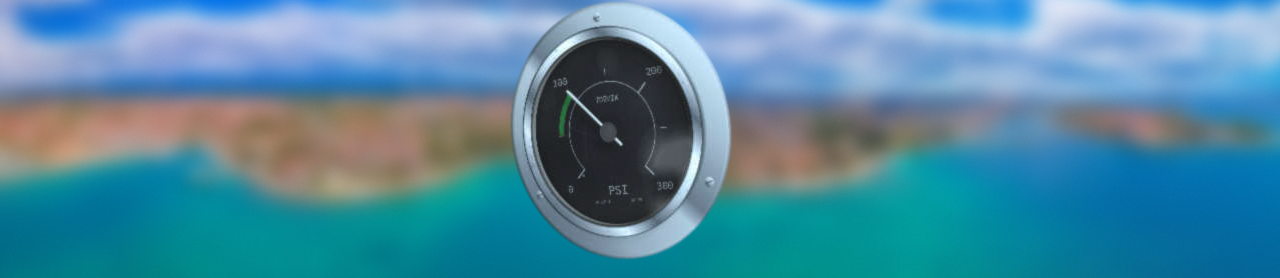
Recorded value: 100; psi
